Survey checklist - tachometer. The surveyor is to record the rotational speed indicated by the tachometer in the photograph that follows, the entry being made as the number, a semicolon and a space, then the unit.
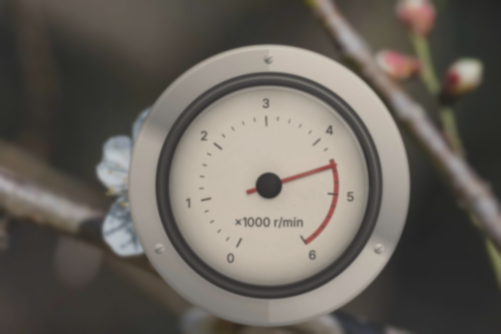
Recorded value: 4500; rpm
